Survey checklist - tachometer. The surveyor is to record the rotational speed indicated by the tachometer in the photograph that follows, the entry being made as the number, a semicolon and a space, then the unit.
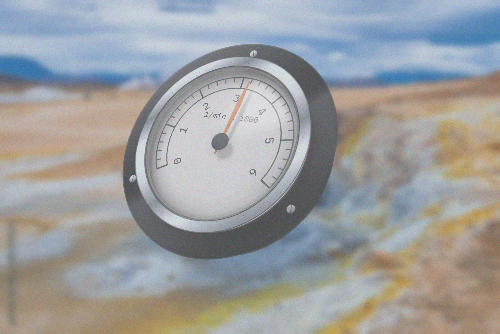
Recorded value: 3200; rpm
